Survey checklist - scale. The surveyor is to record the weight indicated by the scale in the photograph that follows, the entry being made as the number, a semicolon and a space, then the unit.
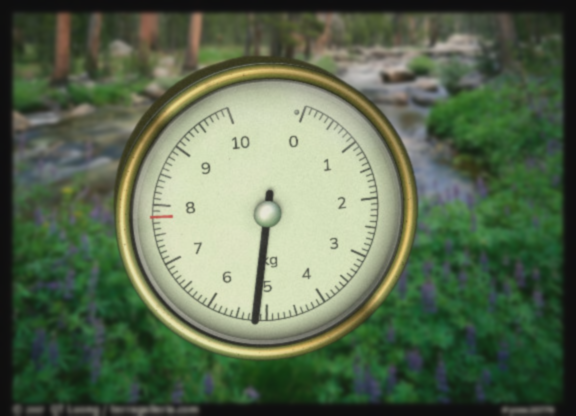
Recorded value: 5.2; kg
